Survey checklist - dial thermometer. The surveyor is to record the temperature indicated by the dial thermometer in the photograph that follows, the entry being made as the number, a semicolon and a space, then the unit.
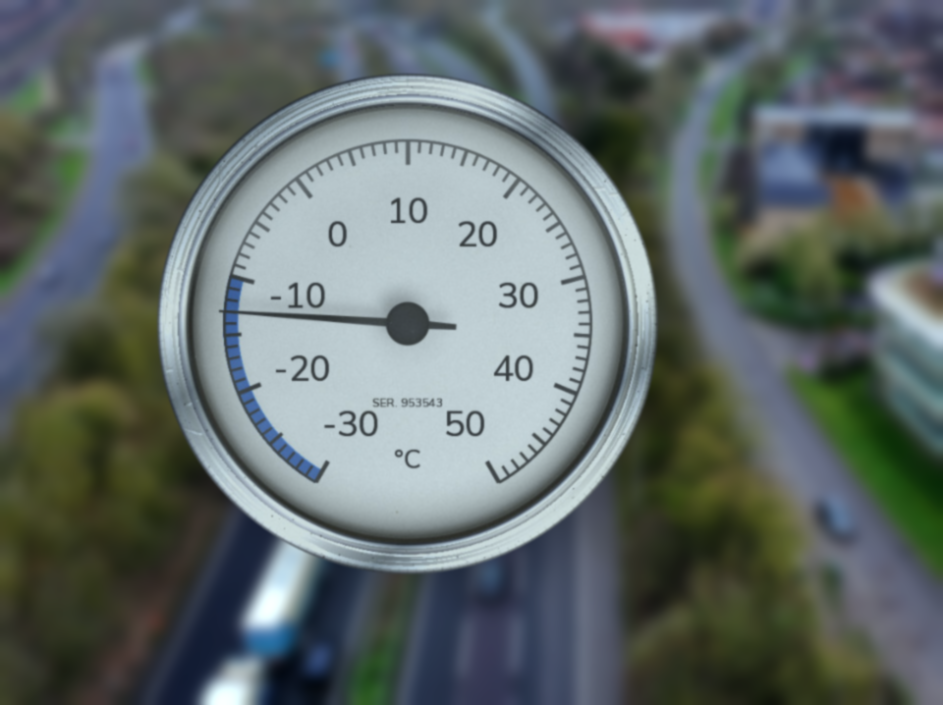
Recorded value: -13; °C
